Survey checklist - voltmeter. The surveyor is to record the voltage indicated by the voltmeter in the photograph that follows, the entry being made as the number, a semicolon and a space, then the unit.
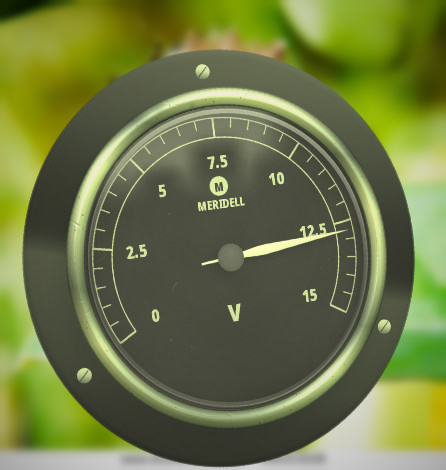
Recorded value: 12.75; V
